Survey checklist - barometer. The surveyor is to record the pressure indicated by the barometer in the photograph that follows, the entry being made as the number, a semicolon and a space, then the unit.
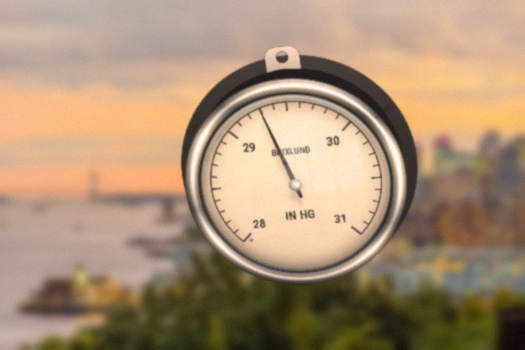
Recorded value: 29.3; inHg
